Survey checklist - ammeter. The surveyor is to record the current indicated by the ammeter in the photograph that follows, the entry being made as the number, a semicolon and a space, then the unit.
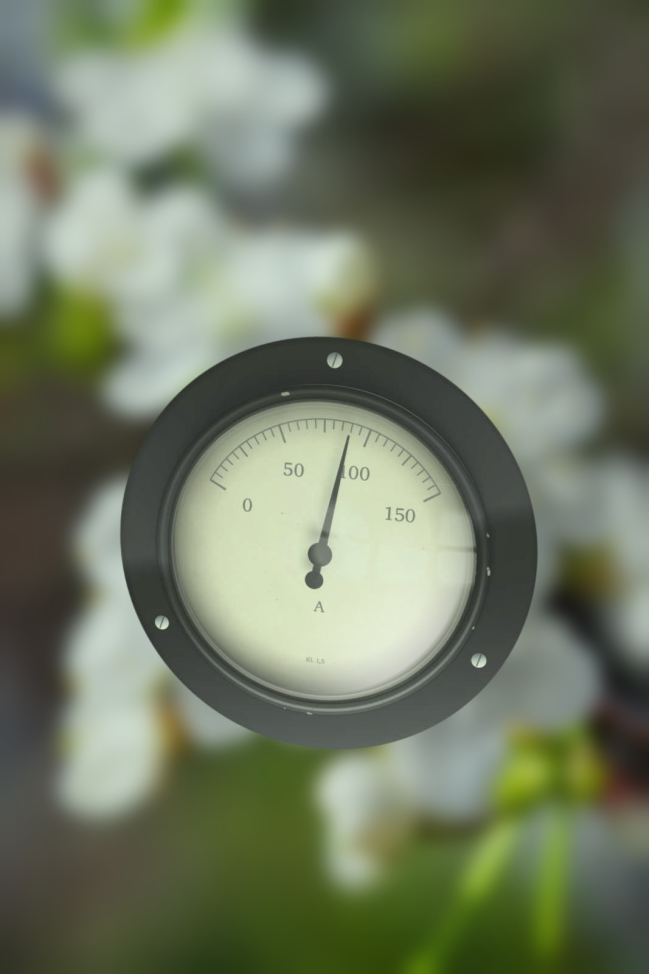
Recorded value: 90; A
